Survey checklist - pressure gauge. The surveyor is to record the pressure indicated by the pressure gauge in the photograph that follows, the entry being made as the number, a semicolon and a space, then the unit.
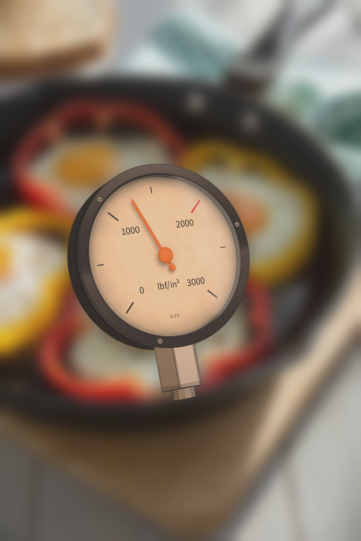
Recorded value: 1250; psi
